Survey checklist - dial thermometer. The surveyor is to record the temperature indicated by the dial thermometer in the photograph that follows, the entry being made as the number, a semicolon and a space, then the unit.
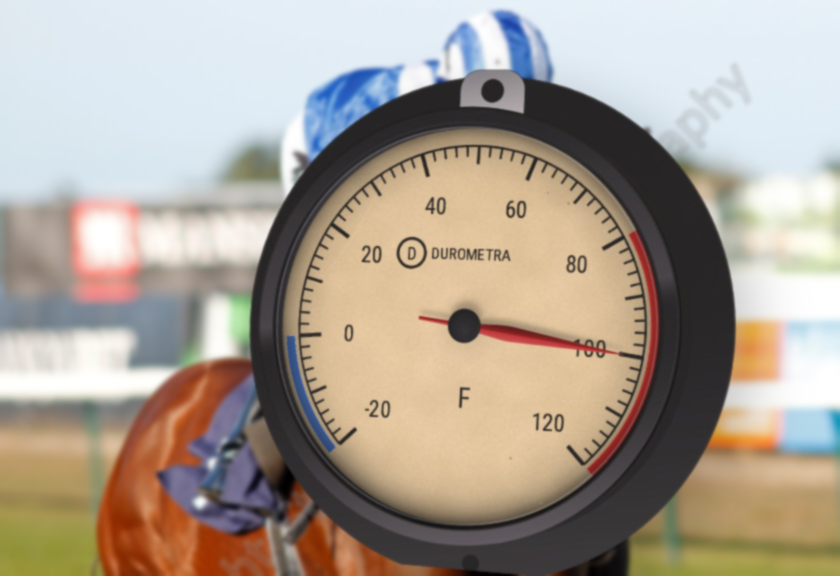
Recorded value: 100; °F
